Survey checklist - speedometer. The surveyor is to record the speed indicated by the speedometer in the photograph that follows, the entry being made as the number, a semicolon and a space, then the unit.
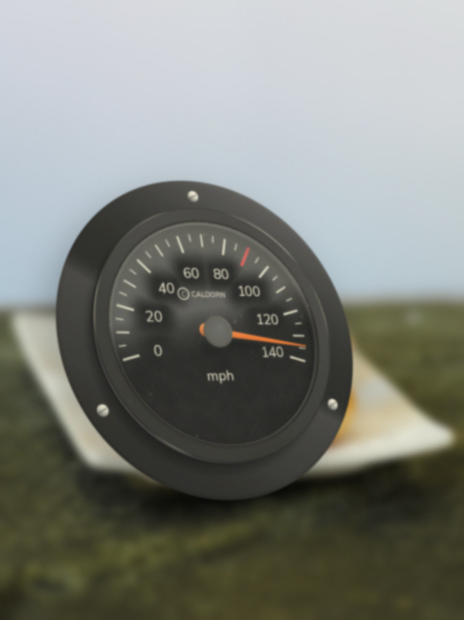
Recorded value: 135; mph
